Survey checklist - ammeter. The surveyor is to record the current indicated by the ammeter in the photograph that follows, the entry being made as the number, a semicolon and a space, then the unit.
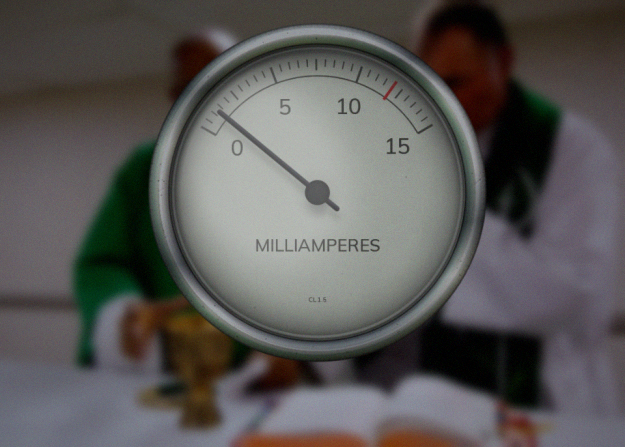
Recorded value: 1.25; mA
